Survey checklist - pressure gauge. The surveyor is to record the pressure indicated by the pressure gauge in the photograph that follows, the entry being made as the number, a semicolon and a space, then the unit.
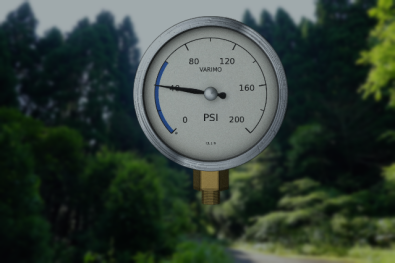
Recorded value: 40; psi
